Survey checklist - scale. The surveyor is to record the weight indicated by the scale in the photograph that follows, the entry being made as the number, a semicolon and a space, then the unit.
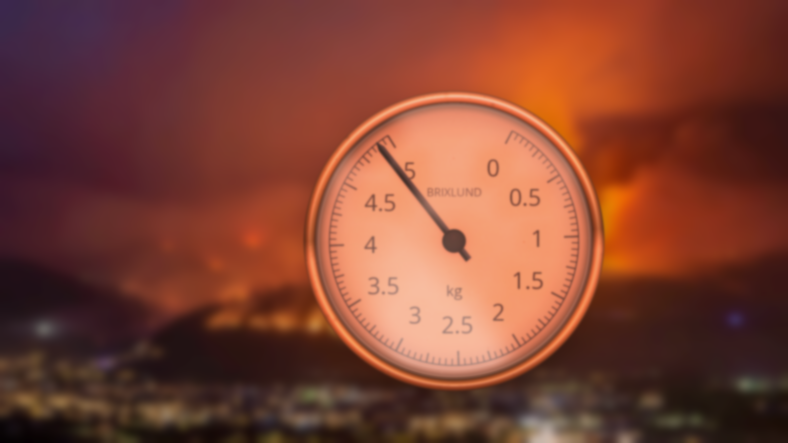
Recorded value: 4.9; kg
